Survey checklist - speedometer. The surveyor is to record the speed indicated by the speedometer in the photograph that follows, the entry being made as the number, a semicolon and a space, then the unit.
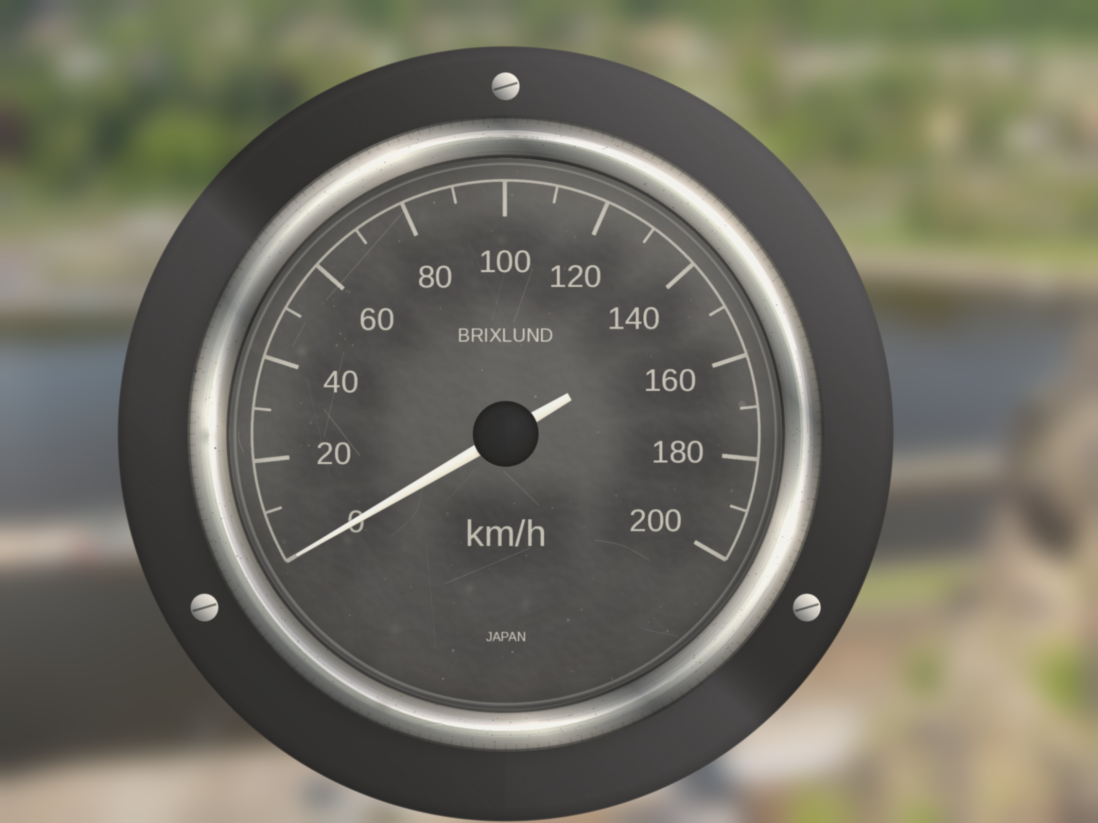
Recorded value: 0; km/h
